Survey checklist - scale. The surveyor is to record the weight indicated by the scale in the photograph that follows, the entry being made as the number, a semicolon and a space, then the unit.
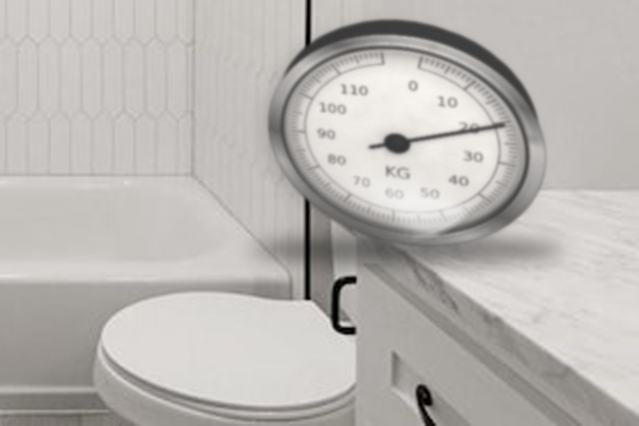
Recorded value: 20; kg
